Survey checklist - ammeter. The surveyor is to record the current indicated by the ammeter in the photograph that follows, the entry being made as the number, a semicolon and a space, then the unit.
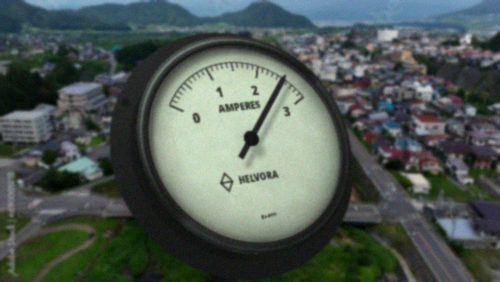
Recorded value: 2.5; A
